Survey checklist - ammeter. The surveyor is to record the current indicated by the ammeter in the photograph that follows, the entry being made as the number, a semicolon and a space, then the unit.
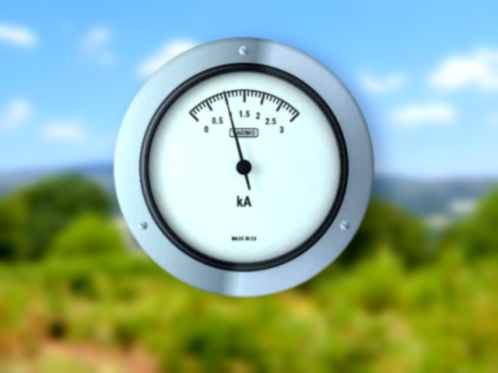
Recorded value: 1; kA
